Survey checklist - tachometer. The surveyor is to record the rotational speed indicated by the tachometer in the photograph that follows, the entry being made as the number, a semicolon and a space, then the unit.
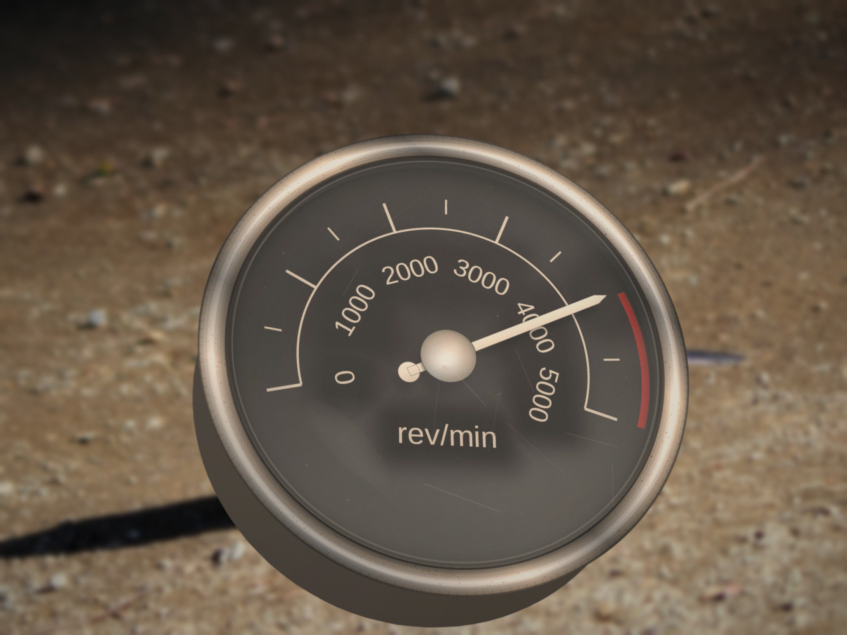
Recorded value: 4000; rpm
